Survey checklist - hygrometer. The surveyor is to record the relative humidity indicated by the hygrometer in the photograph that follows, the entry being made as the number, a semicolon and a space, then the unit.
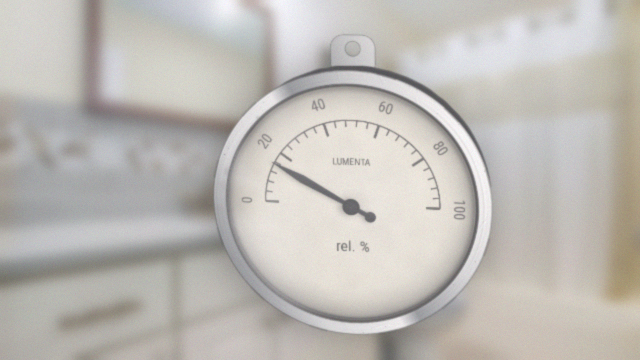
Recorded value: 16; %
